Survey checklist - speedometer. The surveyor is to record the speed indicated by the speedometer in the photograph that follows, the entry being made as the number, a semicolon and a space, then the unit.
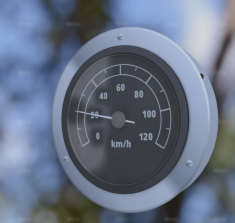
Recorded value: 20; km/h
